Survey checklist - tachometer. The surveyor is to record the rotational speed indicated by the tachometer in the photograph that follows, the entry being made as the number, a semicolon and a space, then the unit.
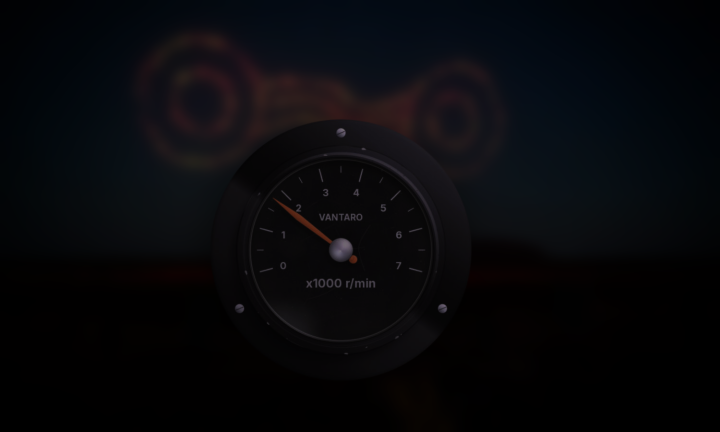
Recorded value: 1750; rpm
